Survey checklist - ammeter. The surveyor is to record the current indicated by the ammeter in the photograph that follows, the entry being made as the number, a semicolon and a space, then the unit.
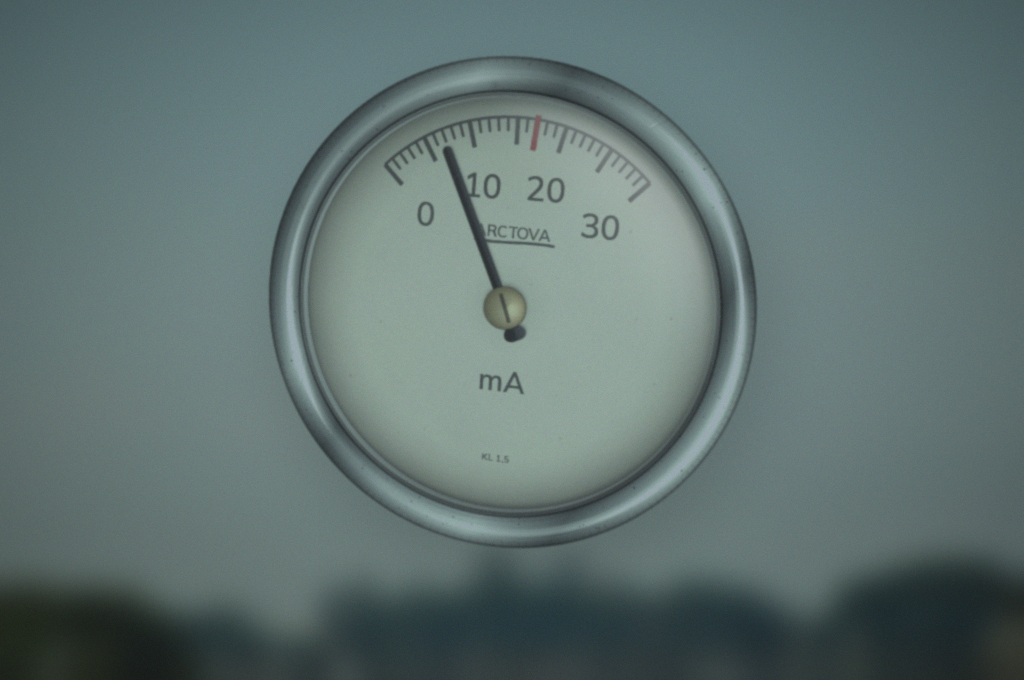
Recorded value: 7; mA
